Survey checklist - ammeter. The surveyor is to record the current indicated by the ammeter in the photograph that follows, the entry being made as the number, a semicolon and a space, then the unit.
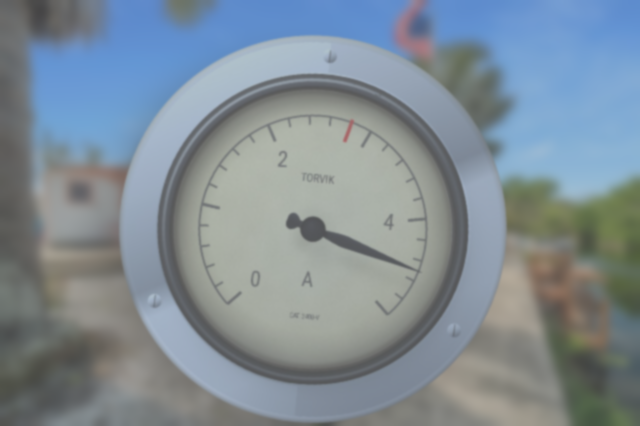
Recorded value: 4.5; A
